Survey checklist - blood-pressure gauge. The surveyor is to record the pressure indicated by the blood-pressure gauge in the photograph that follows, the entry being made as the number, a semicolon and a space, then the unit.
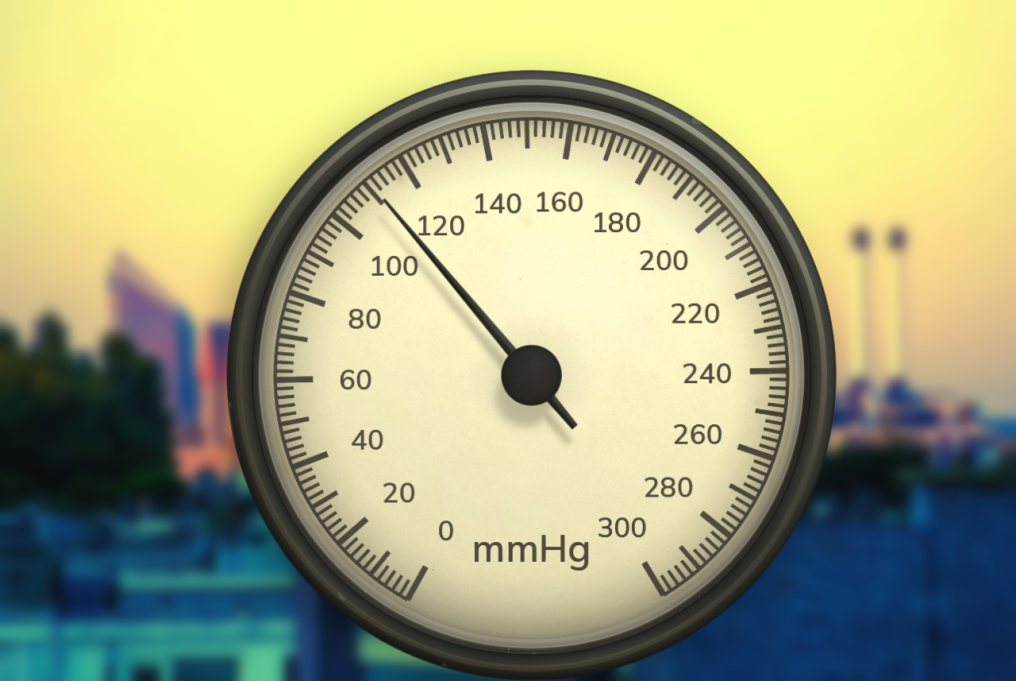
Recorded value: 111; mmHg
